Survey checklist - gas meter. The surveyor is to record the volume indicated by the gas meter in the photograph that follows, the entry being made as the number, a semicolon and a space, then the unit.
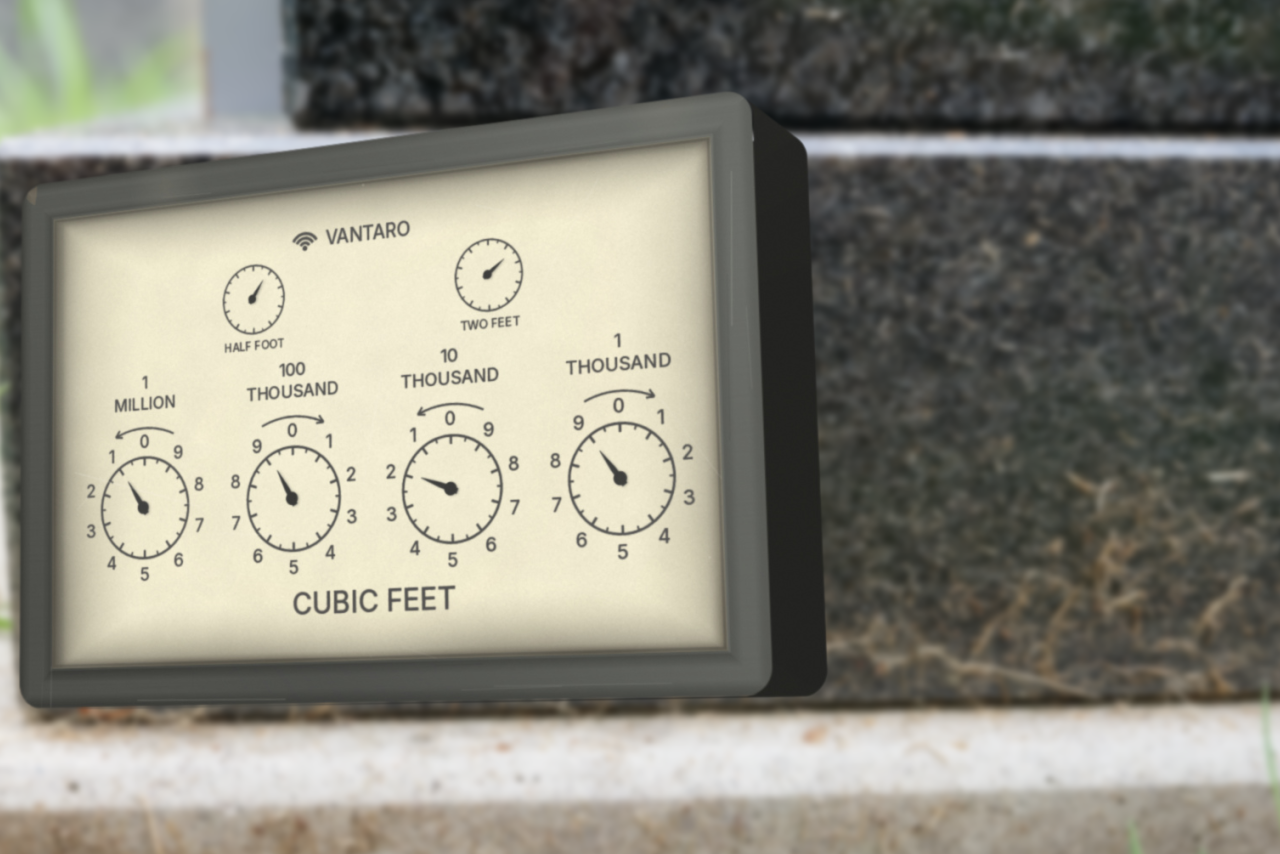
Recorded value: 91900; ft³
